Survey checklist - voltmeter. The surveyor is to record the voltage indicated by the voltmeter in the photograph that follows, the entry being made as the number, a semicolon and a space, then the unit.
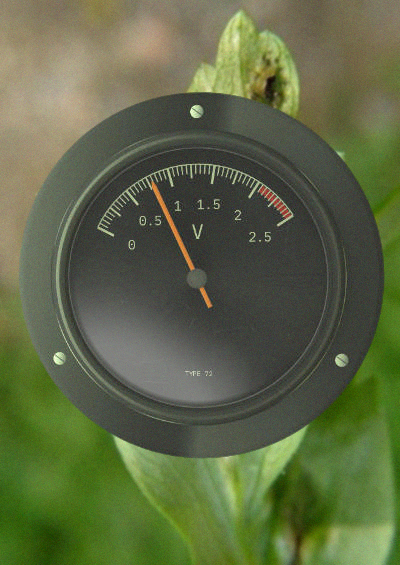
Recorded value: 0.8; V
